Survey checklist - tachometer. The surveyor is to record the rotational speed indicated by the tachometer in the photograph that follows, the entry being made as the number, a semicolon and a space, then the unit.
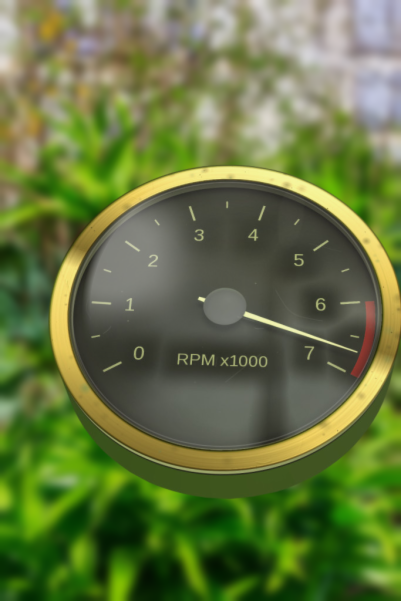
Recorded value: 6750; rpm
